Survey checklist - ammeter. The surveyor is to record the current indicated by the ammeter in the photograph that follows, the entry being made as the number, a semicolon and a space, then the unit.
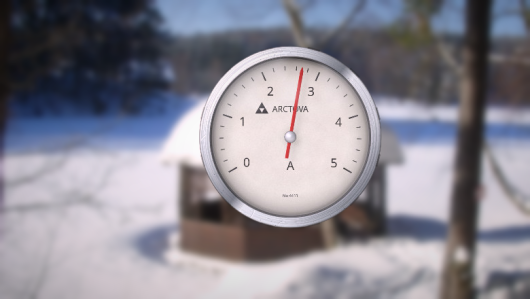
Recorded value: 2.7; A
